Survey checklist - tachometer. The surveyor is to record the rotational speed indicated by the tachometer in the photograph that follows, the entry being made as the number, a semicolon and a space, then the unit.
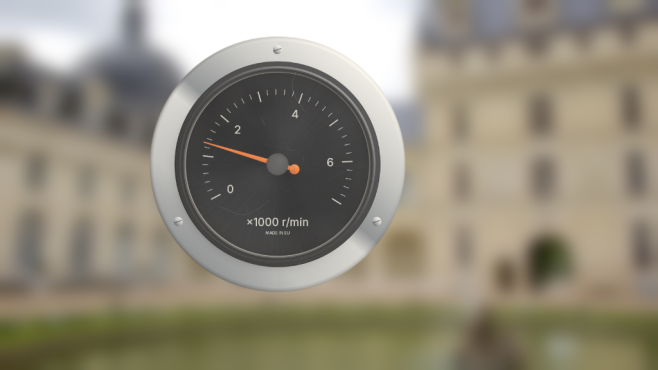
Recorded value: 1300; rpm
